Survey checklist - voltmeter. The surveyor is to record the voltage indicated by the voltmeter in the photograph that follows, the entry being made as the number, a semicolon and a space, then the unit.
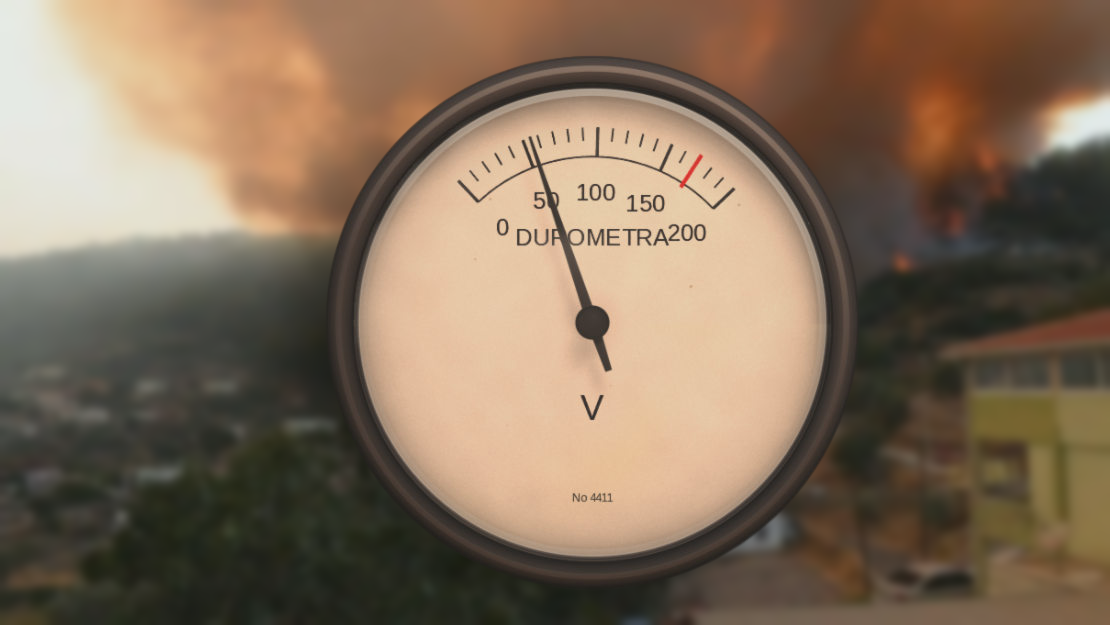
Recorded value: 55; V
